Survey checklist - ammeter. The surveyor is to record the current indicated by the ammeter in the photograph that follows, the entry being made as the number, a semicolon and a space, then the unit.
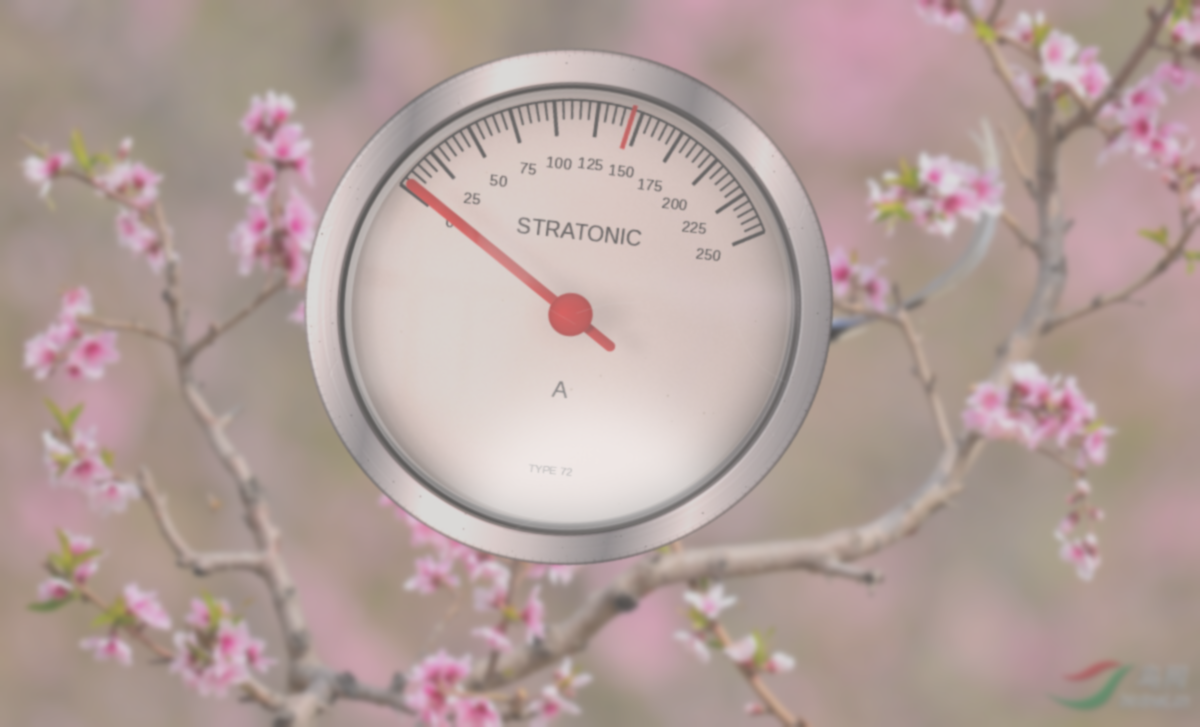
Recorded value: 5; A
